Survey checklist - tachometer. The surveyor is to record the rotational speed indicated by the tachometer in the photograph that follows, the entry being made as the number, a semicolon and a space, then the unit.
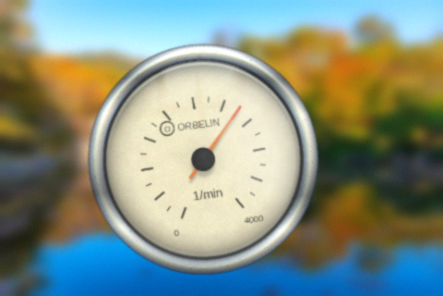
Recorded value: 2600; rpm
